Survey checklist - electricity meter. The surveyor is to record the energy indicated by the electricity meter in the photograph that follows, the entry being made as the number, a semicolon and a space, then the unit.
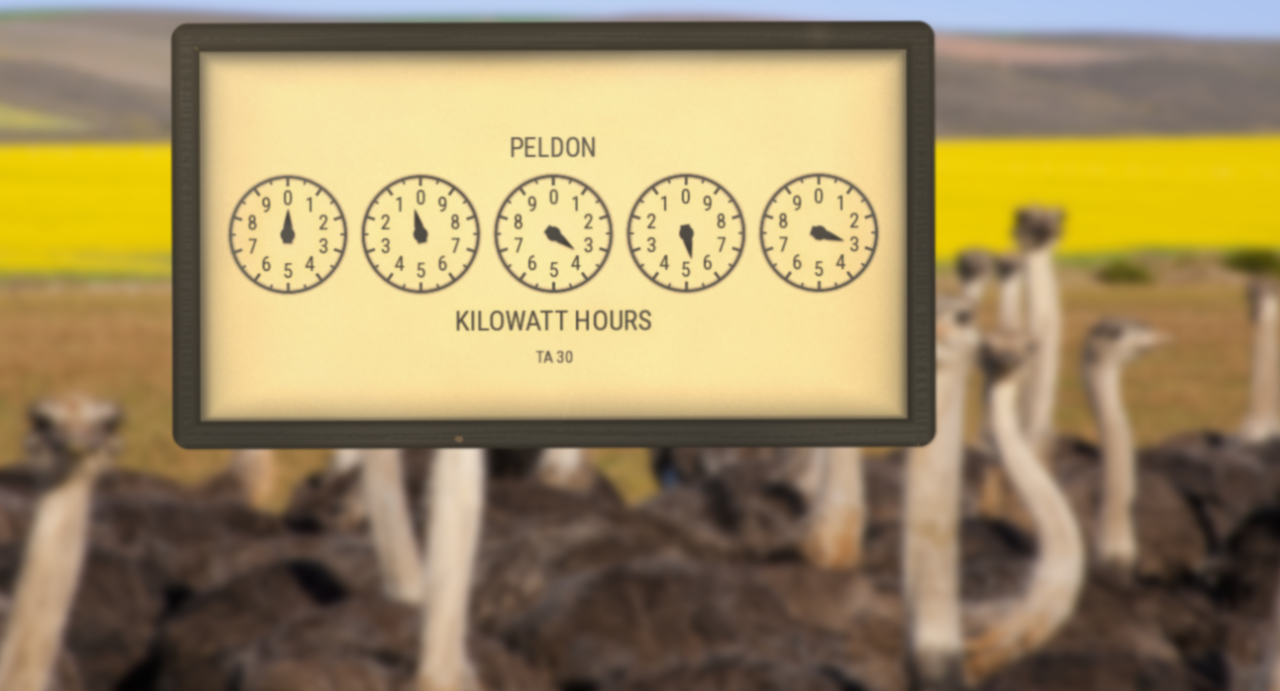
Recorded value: 353; kWh
